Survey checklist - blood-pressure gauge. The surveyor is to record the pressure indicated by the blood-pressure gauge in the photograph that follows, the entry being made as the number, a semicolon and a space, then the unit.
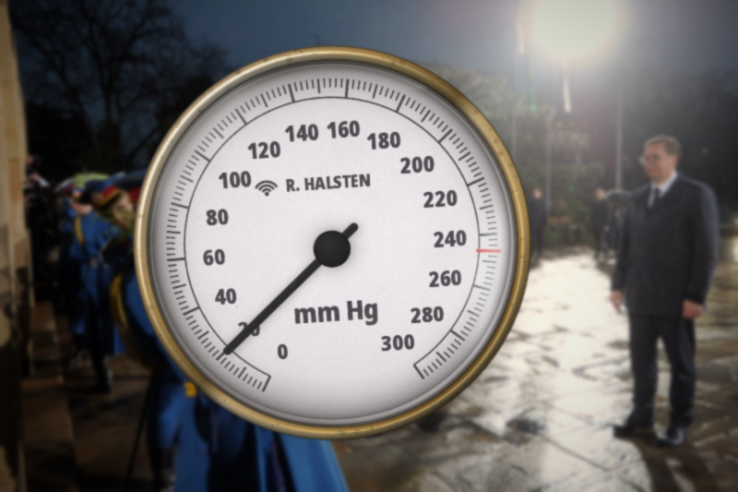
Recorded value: 20; mmHg
